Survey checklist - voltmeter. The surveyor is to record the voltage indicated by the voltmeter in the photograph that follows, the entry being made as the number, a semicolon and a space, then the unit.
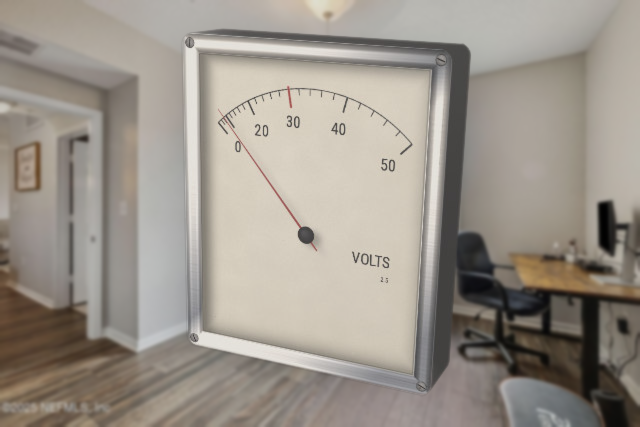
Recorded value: 10; V
